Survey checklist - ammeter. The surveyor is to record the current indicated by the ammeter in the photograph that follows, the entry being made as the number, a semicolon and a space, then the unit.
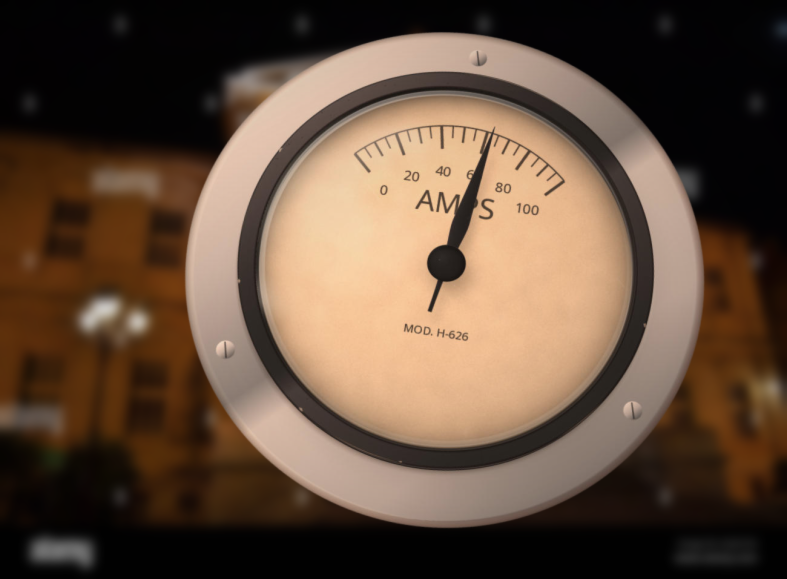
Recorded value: 62.5; A
